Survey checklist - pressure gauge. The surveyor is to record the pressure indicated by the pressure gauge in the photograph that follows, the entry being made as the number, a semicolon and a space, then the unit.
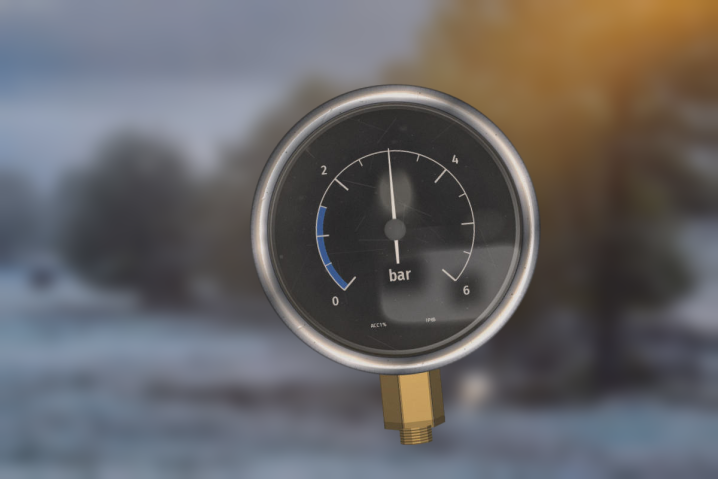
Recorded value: 3; bar
